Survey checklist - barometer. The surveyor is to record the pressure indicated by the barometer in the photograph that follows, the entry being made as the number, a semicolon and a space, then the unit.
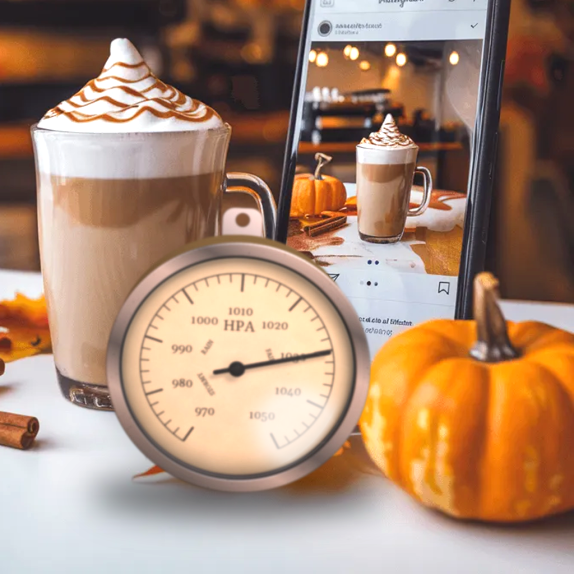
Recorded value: 1030; hPa
